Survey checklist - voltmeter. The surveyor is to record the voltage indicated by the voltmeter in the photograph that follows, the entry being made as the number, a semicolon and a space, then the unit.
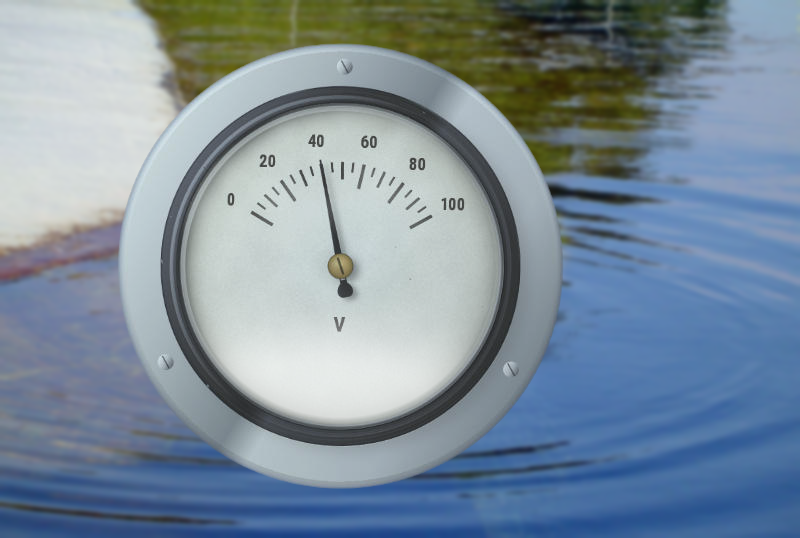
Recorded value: 40; V
